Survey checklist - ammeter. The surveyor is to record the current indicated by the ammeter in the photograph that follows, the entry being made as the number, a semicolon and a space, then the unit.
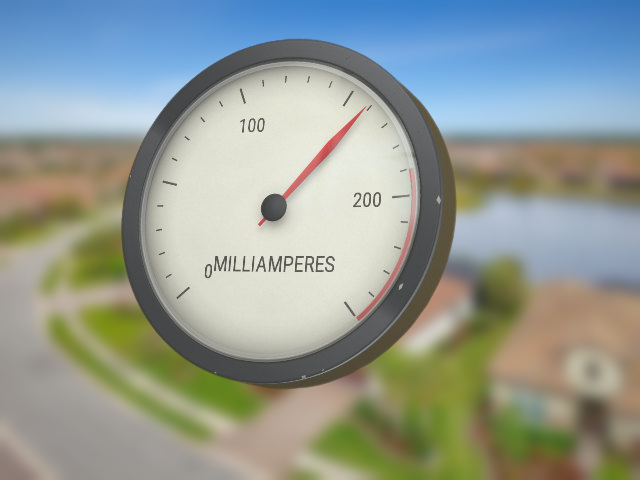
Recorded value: 160; mA
